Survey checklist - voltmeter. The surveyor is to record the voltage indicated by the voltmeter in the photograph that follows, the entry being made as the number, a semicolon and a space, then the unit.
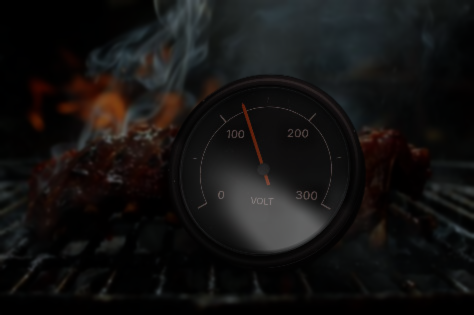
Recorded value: 125; V
